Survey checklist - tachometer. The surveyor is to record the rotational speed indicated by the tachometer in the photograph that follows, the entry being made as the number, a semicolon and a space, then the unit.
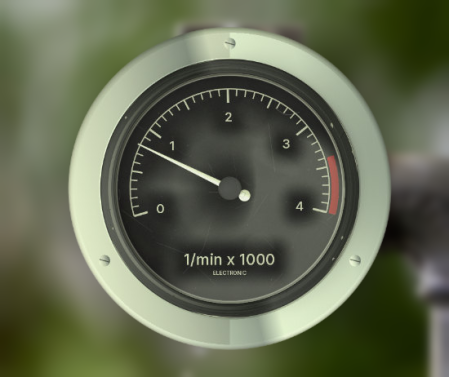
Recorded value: 800; rpm
